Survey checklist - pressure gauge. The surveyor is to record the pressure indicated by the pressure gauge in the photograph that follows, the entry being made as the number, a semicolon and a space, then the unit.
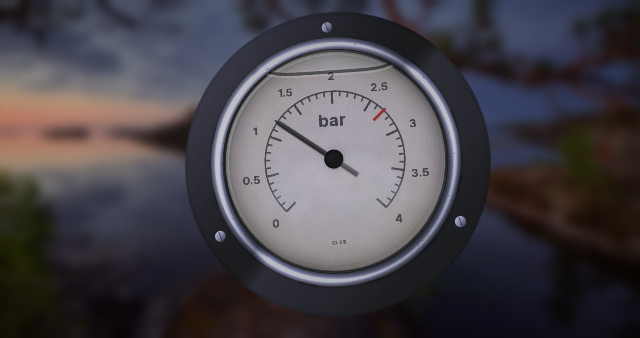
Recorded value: 1.2; bar
